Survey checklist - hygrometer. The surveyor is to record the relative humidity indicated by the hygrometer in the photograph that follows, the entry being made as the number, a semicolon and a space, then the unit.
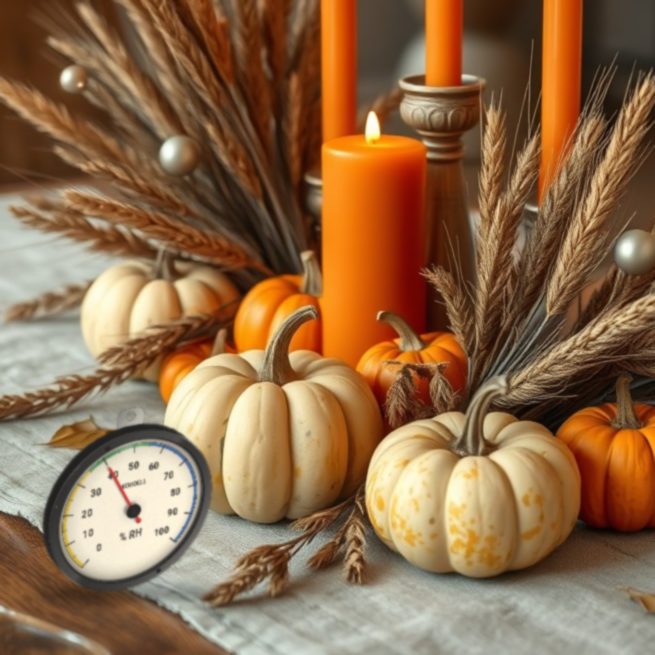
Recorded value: 40; %
